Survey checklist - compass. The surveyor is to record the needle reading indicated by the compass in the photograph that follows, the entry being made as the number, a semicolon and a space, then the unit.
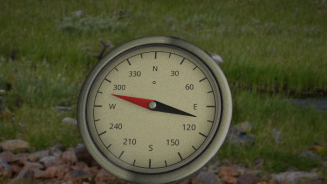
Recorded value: 285; °
